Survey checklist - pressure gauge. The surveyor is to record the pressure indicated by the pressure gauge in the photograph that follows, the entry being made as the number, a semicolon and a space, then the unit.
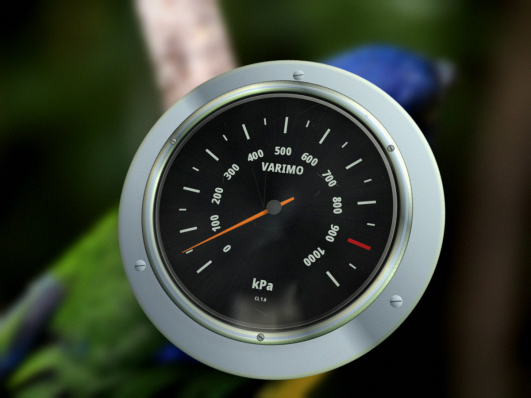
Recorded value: 50; kPa
